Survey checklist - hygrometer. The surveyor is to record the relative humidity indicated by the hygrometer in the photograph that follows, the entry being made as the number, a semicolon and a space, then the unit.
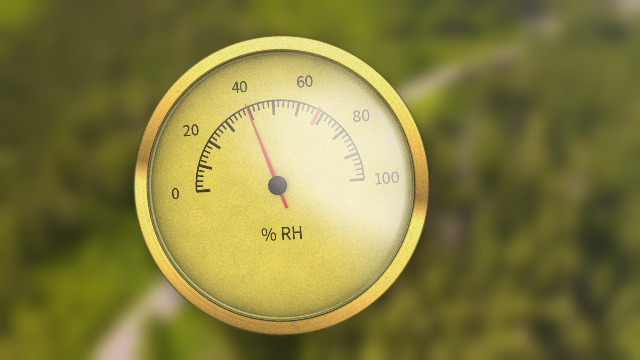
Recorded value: 40; %
